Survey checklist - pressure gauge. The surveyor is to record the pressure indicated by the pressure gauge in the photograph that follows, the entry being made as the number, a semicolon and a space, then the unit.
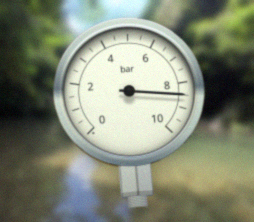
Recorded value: 8.5; bar
